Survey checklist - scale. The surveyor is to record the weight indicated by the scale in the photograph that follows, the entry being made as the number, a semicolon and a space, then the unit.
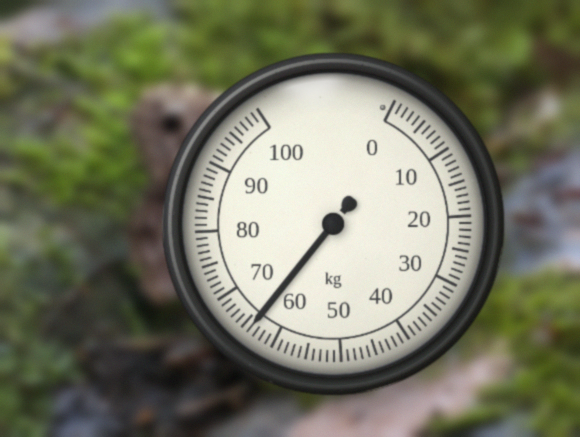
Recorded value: 64; kg
